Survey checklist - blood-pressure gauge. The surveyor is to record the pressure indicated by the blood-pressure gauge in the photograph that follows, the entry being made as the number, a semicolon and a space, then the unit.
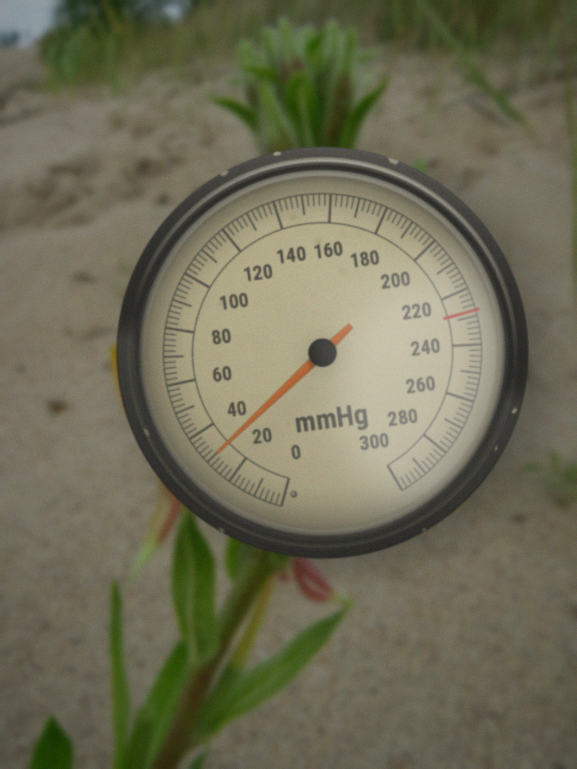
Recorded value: 30; mmHg
